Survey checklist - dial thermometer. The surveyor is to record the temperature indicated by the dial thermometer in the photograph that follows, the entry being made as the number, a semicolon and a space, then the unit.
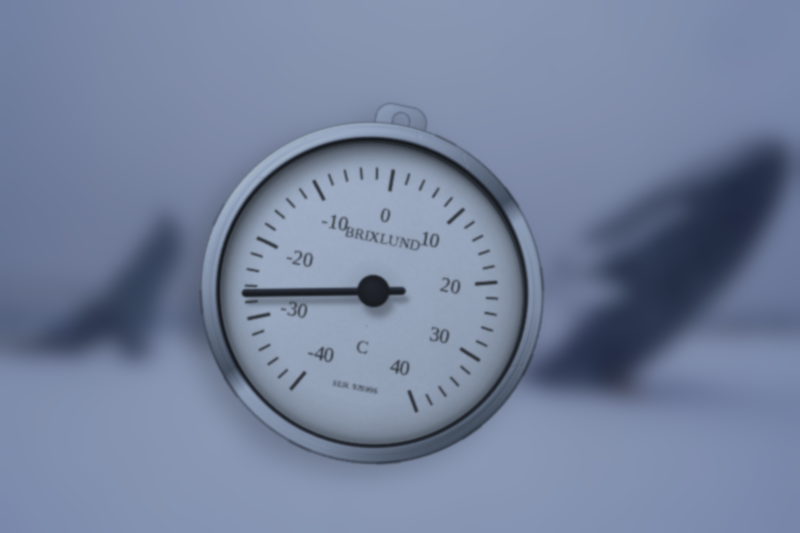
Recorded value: -27; °C
